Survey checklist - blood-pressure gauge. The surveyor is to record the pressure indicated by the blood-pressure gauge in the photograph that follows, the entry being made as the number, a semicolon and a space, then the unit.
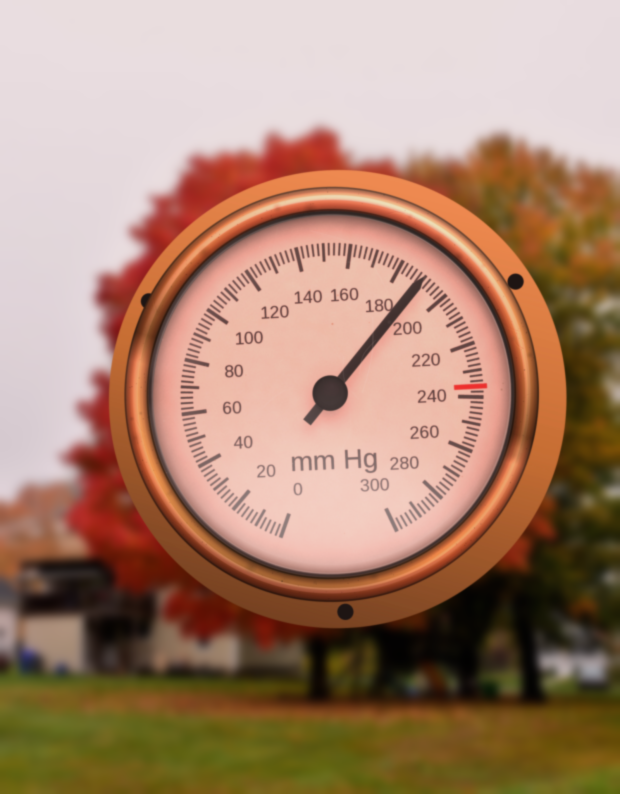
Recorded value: 190; mmHg
